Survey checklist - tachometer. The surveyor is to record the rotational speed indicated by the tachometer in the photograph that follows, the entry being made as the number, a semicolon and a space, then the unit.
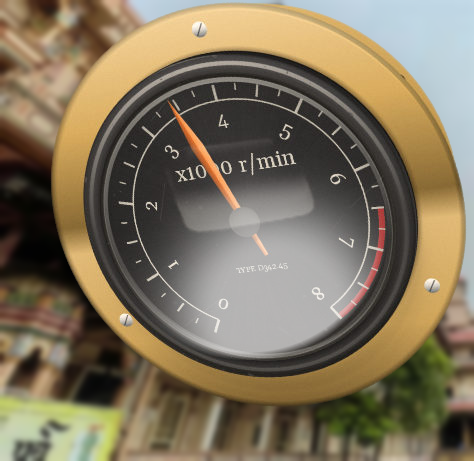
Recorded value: 3500; rpm
